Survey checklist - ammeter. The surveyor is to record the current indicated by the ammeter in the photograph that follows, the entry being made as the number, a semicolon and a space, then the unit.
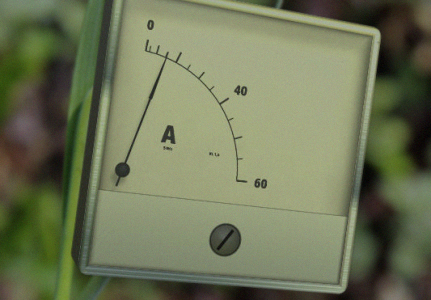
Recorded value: 15; A
